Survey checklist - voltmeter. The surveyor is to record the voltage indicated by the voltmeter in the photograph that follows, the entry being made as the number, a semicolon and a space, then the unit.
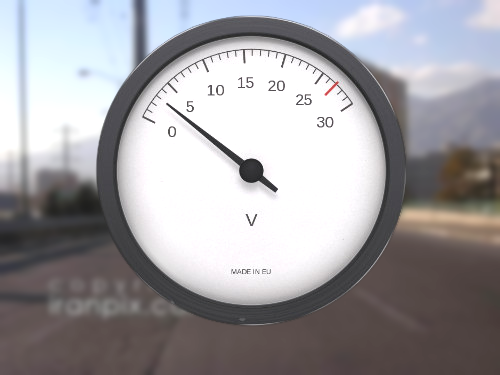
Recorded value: 3; V
